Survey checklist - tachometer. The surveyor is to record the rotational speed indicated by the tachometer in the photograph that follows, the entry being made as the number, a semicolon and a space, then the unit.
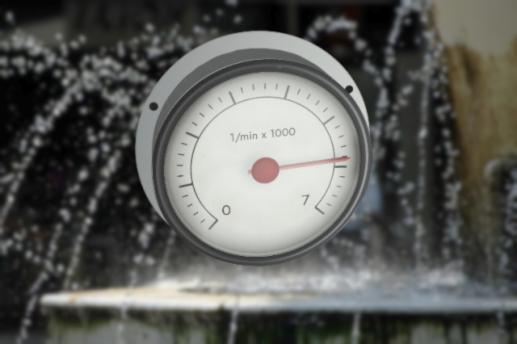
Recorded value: 5800; rpm
